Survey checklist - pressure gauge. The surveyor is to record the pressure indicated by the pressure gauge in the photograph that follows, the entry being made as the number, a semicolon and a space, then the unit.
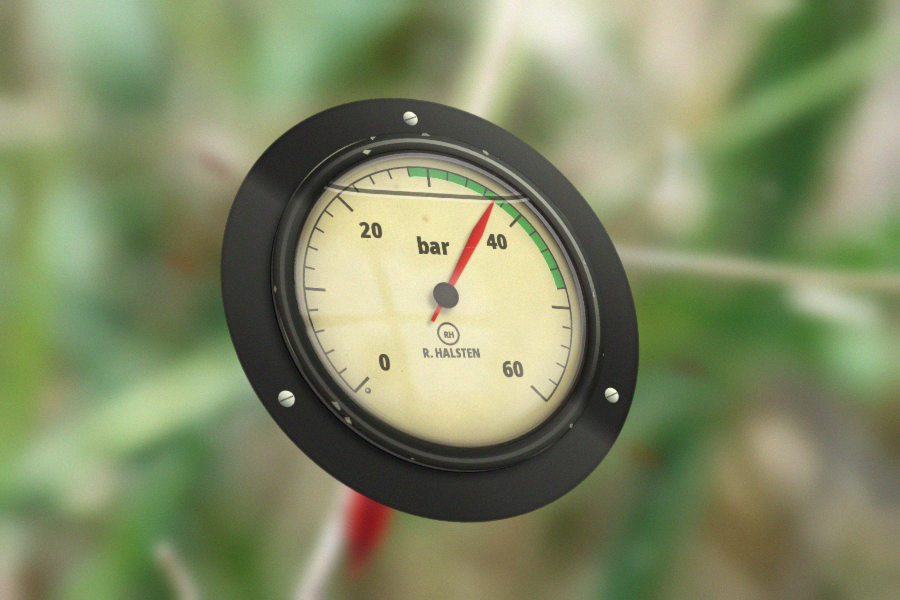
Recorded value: 37; bar
